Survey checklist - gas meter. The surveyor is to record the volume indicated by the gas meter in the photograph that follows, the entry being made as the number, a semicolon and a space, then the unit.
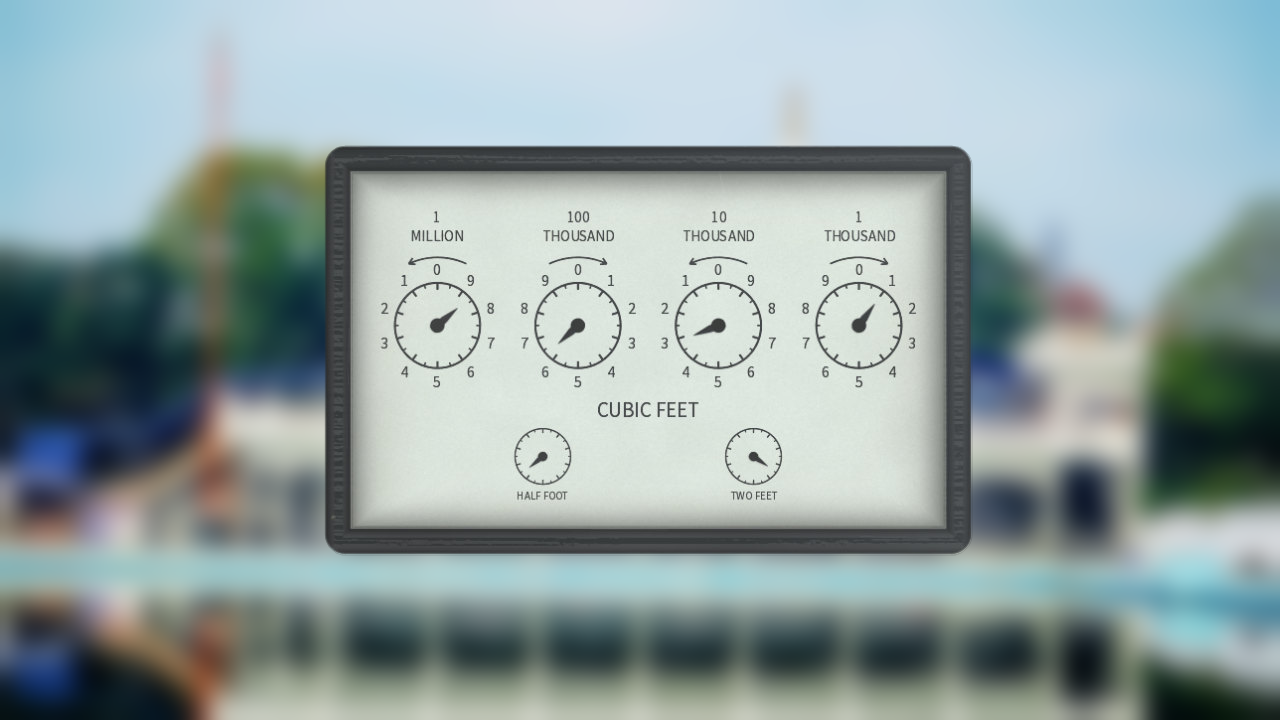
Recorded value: 863100; ft³
